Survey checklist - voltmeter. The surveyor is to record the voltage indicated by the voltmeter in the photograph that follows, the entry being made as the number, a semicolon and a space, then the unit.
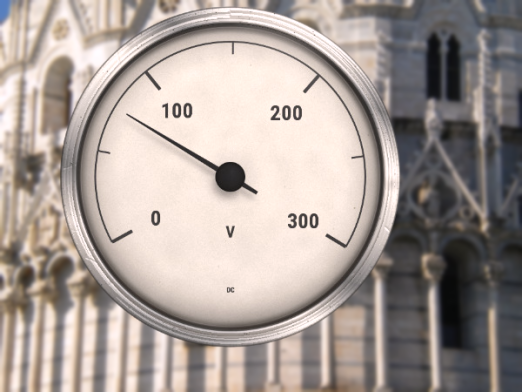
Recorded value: 75; V
